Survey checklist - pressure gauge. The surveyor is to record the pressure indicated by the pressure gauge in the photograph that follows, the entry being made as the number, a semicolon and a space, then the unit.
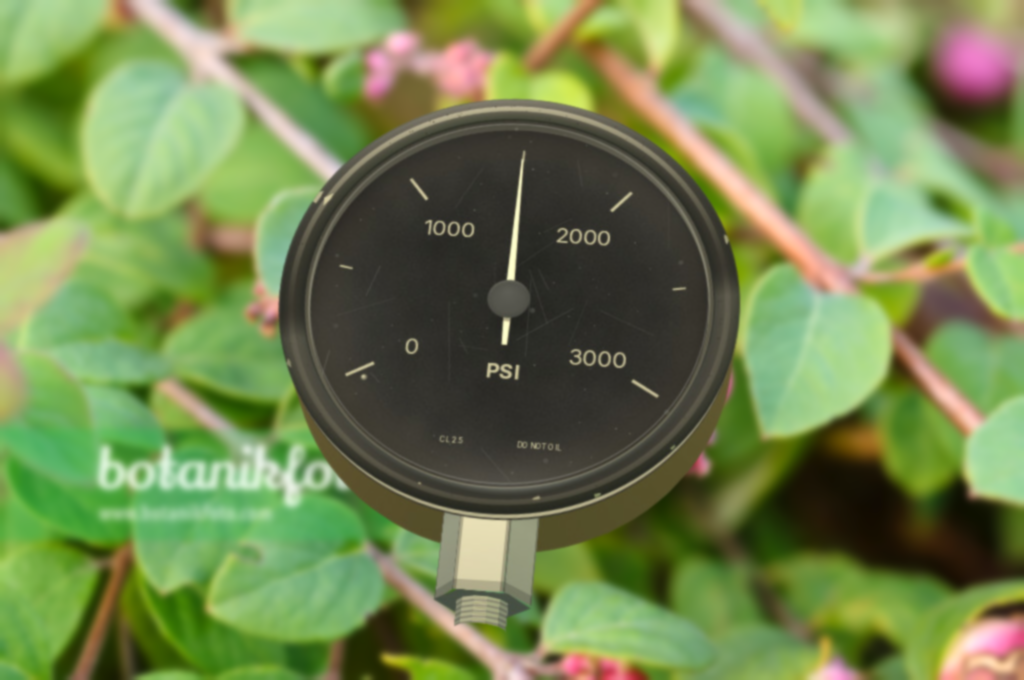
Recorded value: 1500; psi
